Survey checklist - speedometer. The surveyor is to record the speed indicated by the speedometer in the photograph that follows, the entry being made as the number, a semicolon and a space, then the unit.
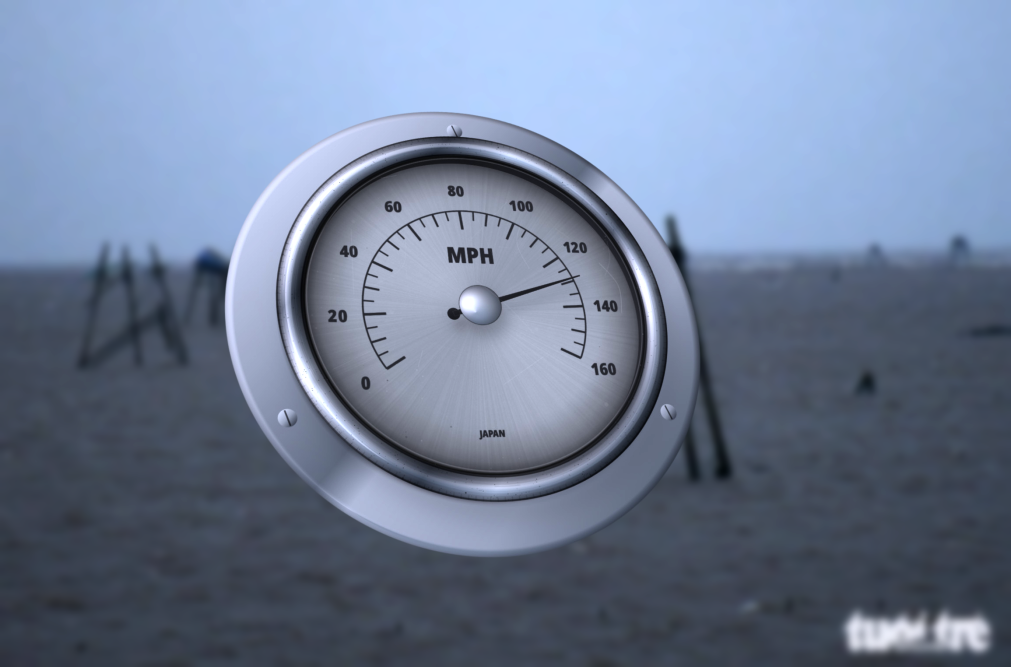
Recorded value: 130; mph
